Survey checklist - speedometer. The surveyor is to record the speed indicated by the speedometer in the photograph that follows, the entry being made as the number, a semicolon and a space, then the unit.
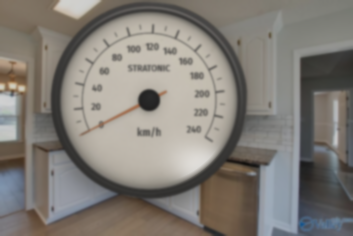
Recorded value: 0; km/h
